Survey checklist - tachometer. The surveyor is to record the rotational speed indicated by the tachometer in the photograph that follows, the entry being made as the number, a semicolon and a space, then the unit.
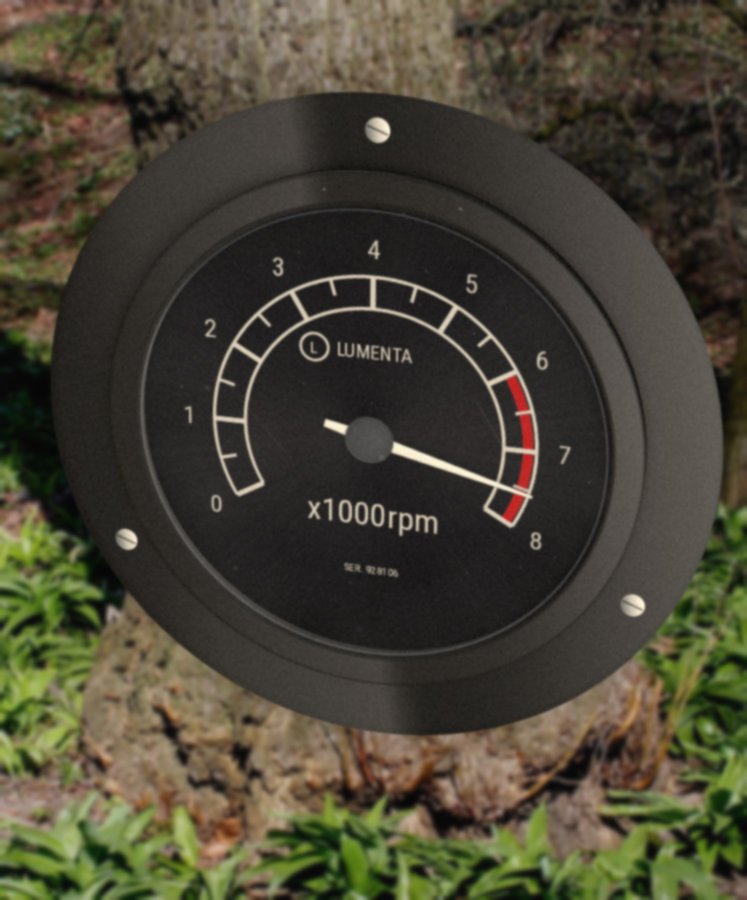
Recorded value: 7500; rpm
